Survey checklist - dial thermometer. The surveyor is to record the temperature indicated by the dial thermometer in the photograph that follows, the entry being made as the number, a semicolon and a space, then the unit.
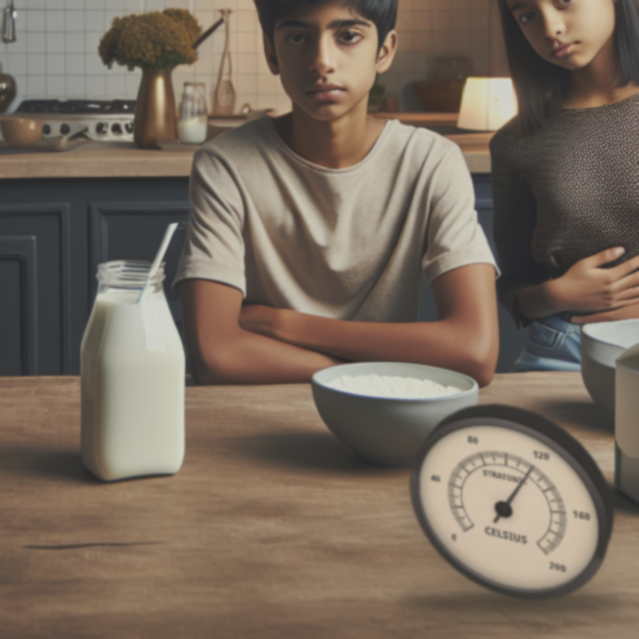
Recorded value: 120; °C
